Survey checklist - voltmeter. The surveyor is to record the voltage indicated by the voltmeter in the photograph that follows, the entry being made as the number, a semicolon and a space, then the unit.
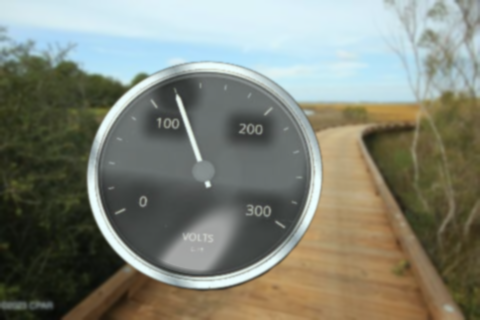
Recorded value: 120; V
